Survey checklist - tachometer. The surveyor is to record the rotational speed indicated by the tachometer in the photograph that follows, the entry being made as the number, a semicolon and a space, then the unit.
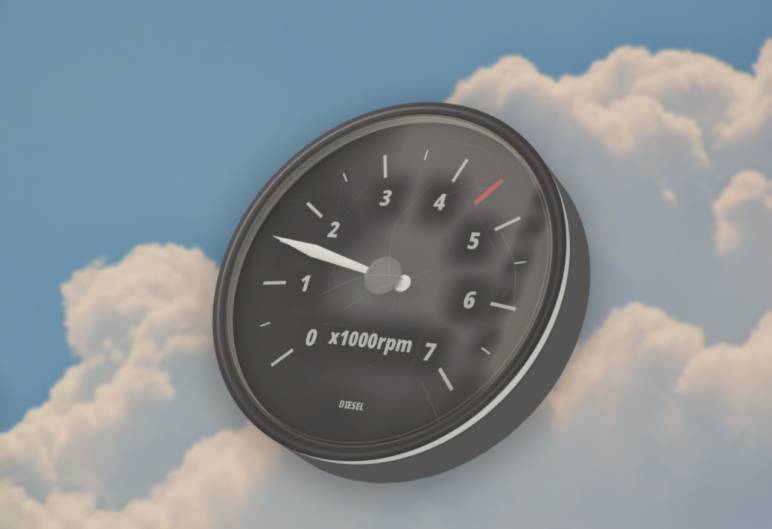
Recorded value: 1500; rpm
